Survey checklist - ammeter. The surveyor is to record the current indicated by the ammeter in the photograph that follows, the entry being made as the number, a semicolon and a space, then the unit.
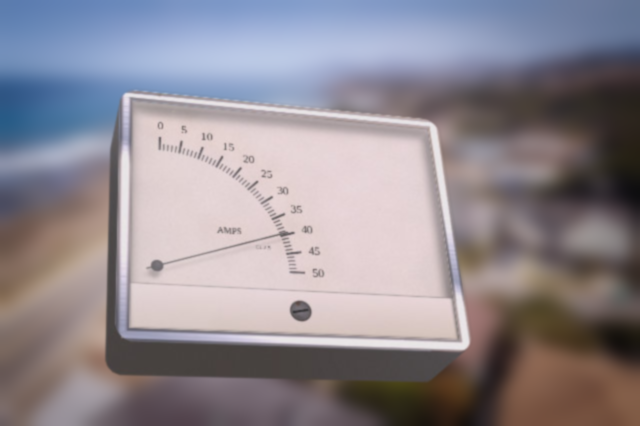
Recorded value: 40; A
